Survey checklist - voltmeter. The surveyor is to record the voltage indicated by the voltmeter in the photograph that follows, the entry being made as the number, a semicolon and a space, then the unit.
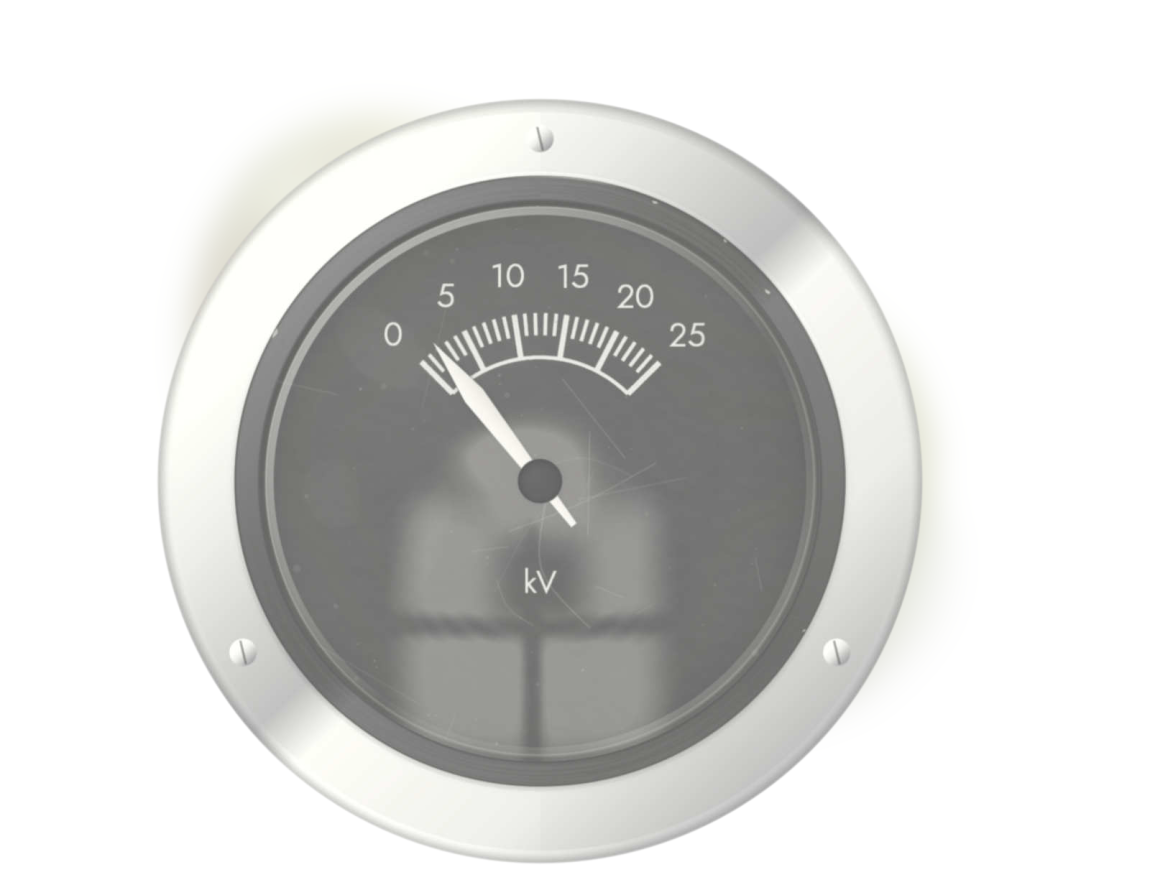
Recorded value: 2; kV
